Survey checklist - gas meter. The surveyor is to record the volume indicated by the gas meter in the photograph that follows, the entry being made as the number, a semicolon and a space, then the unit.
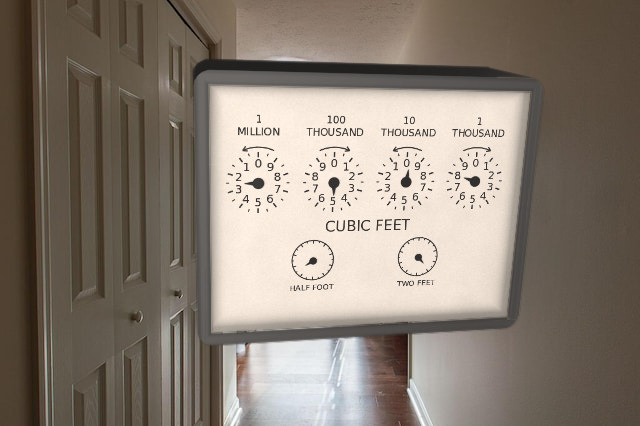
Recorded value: 249800; ft³
